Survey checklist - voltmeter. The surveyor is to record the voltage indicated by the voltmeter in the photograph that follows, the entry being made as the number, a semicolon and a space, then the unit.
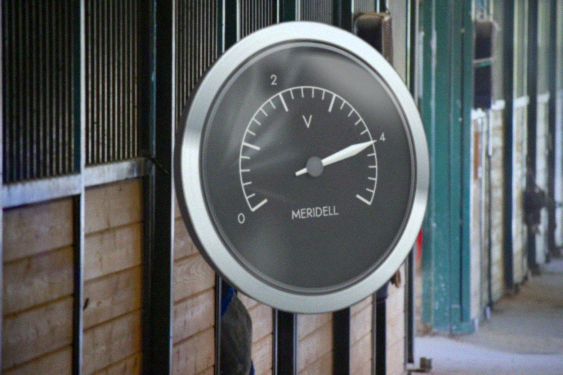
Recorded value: 4; V
